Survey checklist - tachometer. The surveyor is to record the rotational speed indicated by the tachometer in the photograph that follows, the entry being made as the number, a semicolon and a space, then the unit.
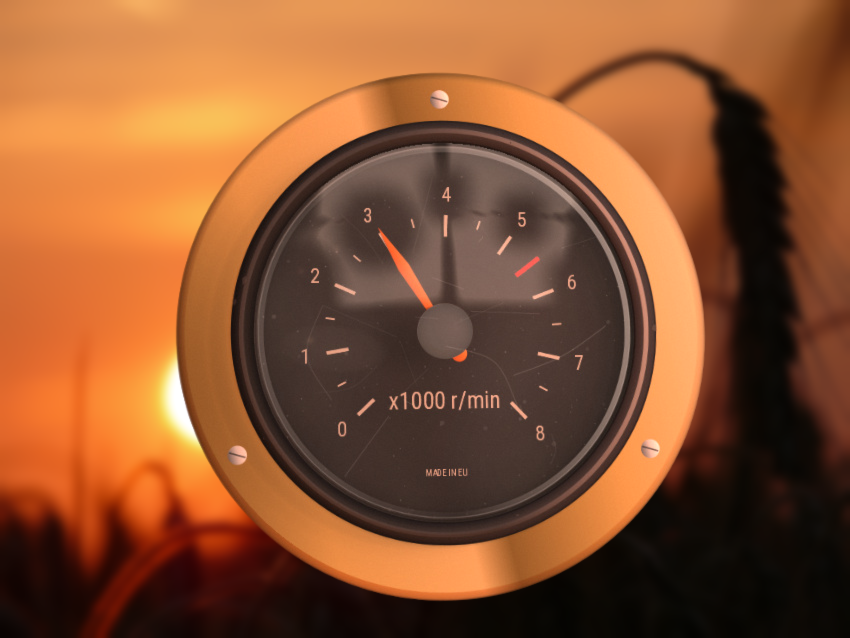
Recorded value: 3000; rpm
